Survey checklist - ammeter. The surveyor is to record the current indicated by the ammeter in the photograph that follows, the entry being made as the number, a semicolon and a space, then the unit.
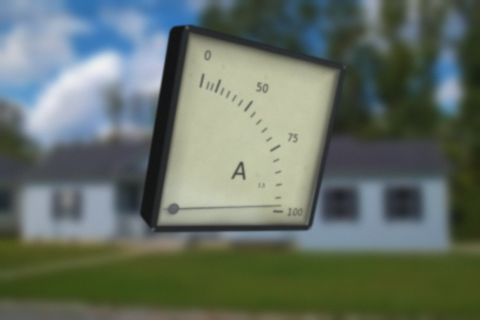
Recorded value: 97.5; A
